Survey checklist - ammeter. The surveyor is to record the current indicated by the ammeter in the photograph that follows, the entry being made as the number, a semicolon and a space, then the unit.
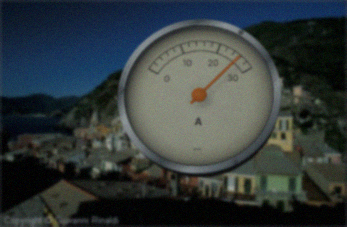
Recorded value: 26; A
